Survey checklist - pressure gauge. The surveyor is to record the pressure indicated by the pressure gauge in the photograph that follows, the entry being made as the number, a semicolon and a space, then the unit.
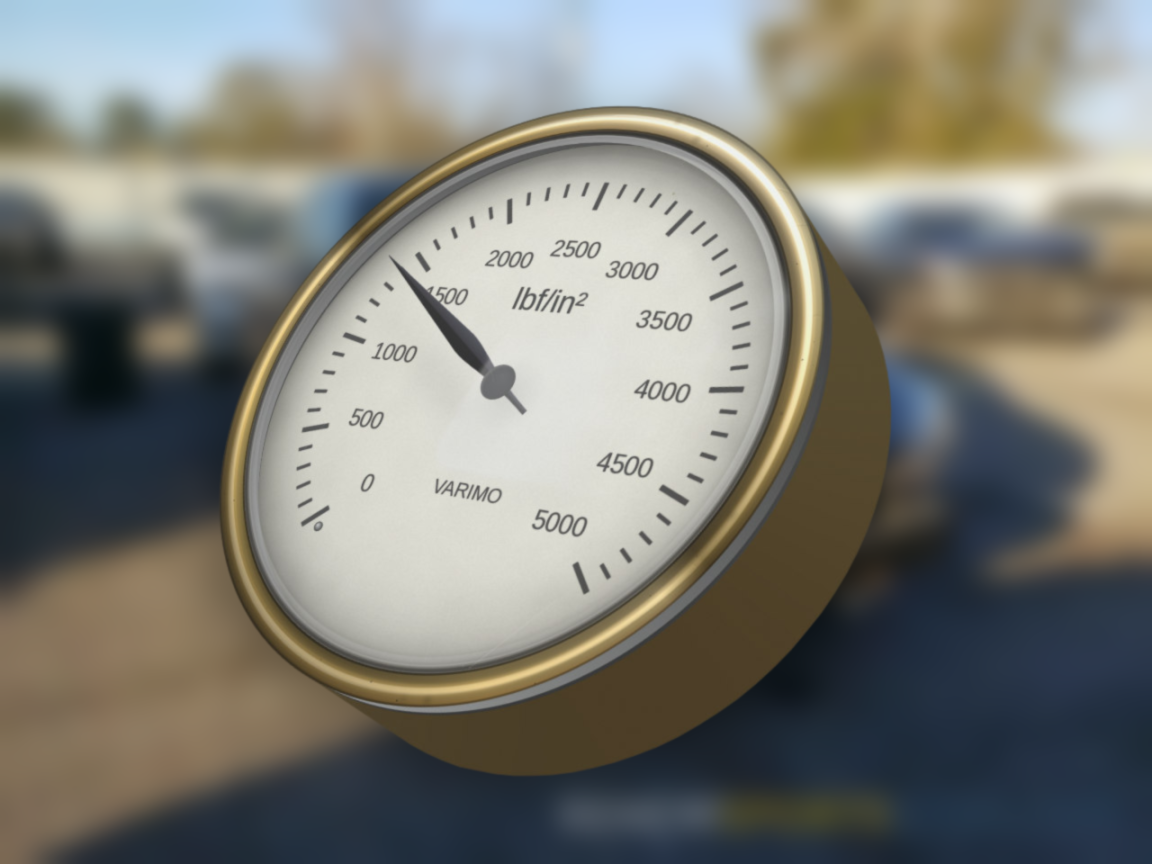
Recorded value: 1400; psi
